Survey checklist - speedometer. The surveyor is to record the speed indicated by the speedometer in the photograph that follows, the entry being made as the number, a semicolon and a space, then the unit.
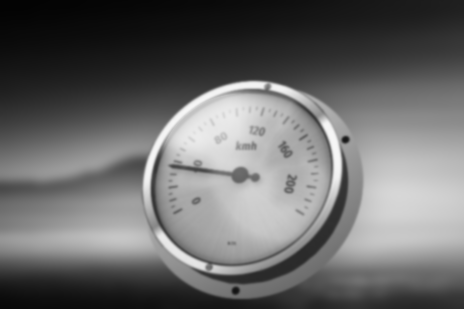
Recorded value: 35; km/h
